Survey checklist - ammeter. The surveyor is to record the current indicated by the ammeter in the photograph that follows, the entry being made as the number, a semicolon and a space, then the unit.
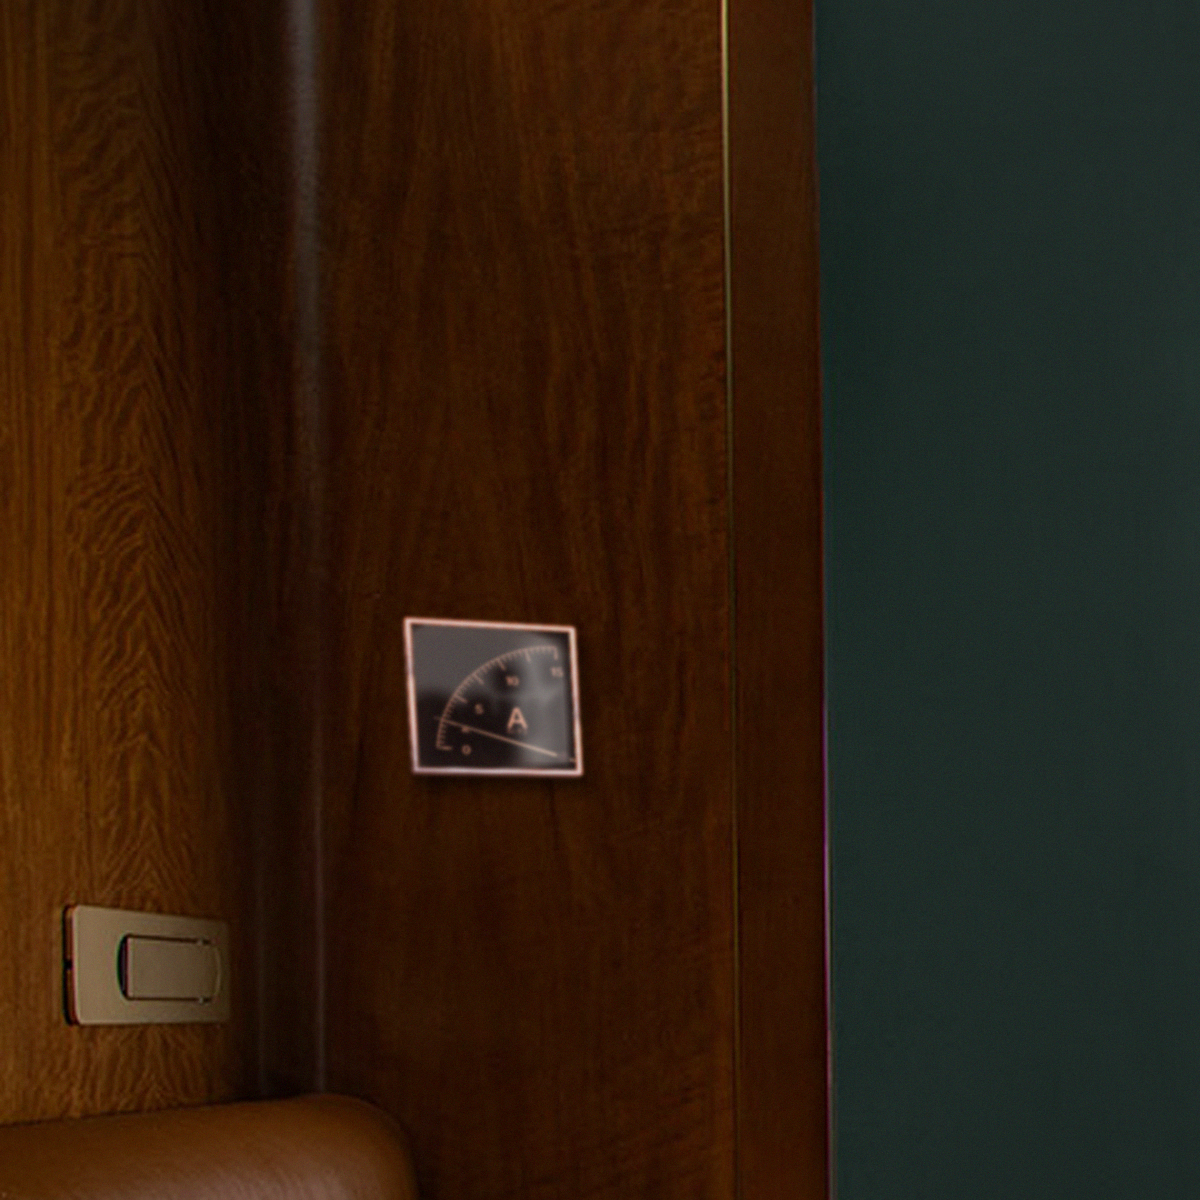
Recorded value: 2.5; A
